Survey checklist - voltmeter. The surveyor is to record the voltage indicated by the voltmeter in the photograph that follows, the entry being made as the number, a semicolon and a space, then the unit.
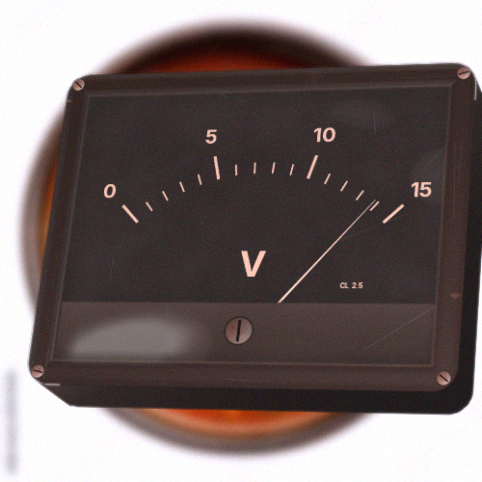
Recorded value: 14; V
